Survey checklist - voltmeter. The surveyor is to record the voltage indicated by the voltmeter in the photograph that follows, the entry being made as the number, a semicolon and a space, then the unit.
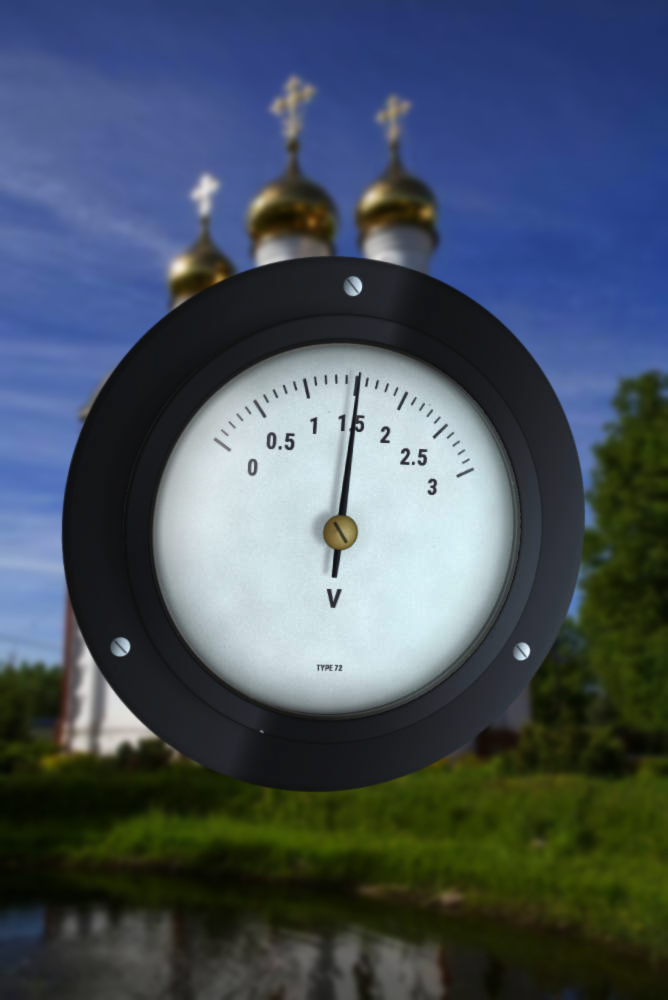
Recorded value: 1.5; V
